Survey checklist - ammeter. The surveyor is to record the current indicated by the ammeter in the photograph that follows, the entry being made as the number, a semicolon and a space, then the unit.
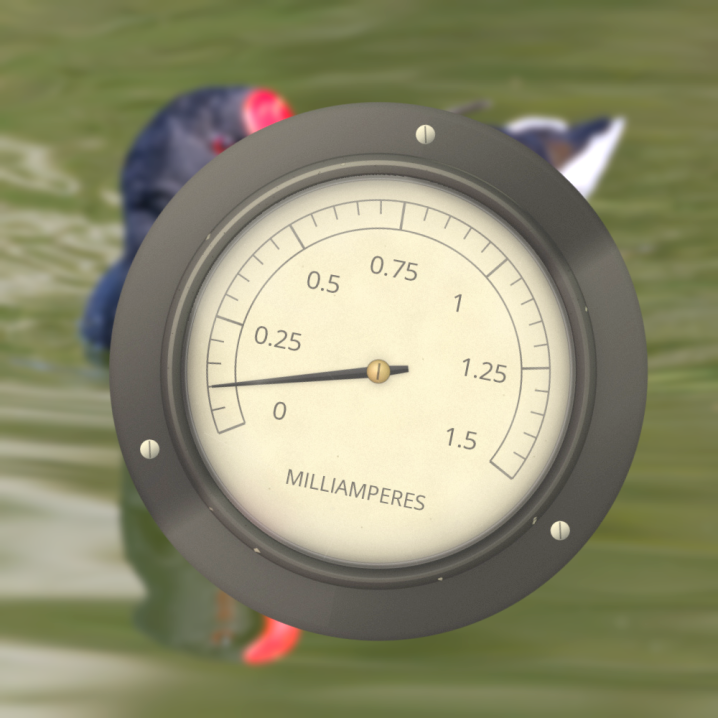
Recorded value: 0.1; mA
